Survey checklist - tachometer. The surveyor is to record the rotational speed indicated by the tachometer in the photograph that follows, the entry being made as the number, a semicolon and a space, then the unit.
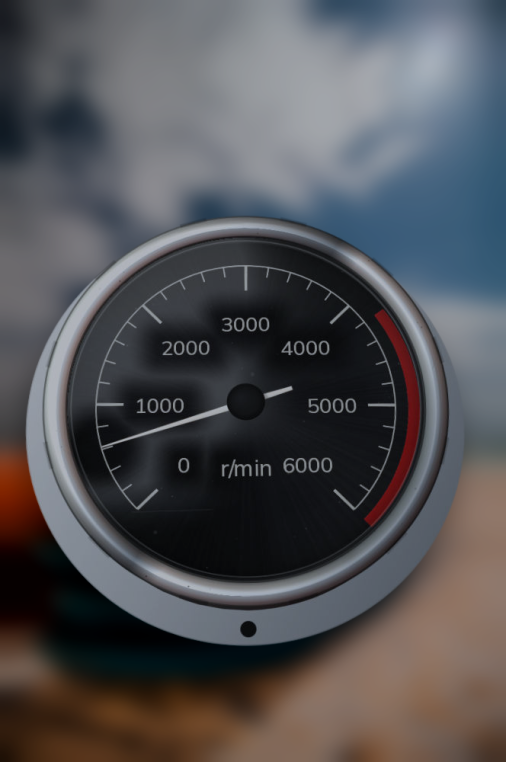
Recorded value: 600; rpm
